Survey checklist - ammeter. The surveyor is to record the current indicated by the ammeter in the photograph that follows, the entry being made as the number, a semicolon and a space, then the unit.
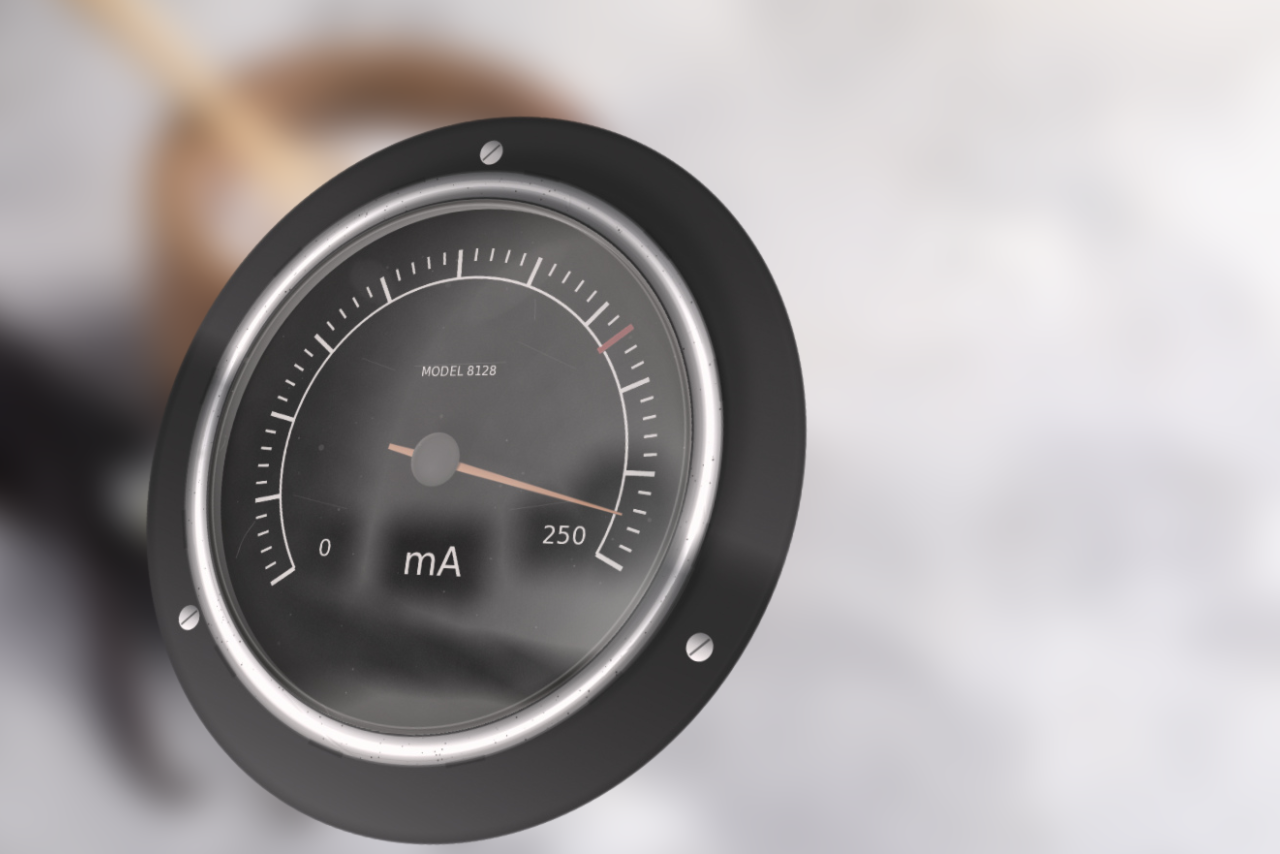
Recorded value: 237.5; mA
